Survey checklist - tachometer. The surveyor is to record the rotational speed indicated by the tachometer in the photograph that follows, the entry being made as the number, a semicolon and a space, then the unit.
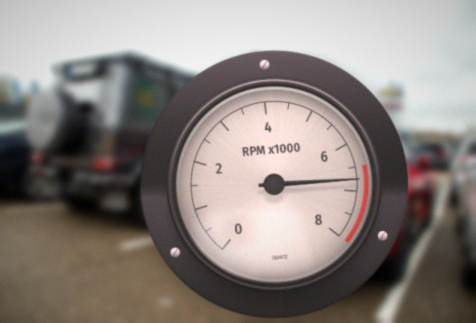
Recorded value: 6750; rpm
